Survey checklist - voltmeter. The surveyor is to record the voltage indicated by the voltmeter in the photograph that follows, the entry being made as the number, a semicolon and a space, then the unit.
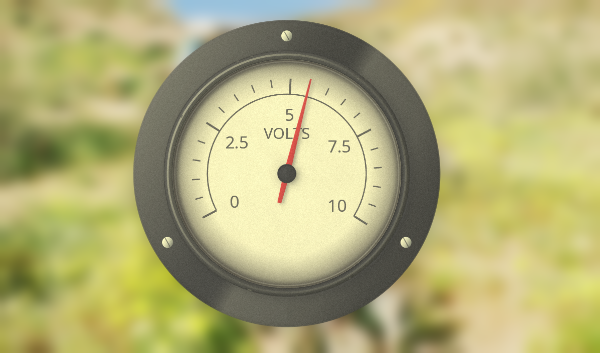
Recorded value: 5.5; V
